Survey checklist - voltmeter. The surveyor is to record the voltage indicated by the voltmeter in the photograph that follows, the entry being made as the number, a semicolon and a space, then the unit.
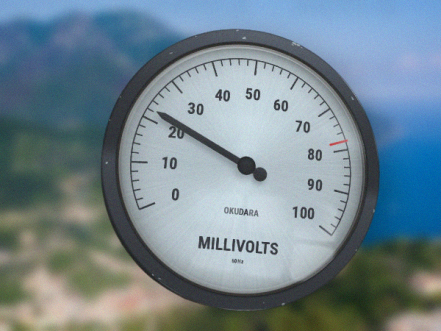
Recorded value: 22; mV
